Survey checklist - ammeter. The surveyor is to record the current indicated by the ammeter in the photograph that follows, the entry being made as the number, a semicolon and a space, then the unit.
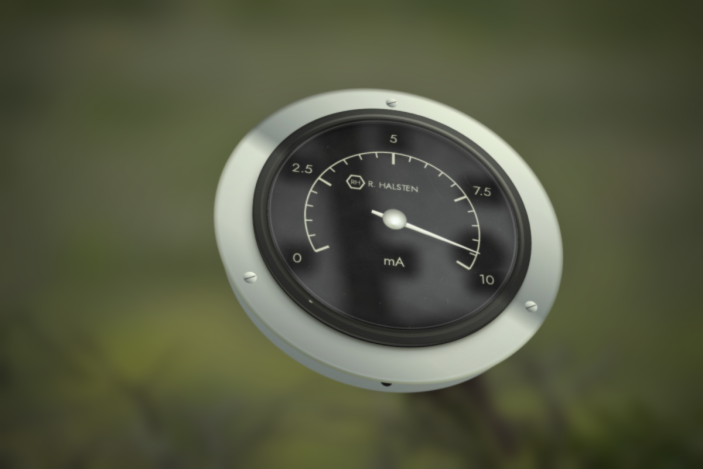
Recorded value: 9.5; mA
